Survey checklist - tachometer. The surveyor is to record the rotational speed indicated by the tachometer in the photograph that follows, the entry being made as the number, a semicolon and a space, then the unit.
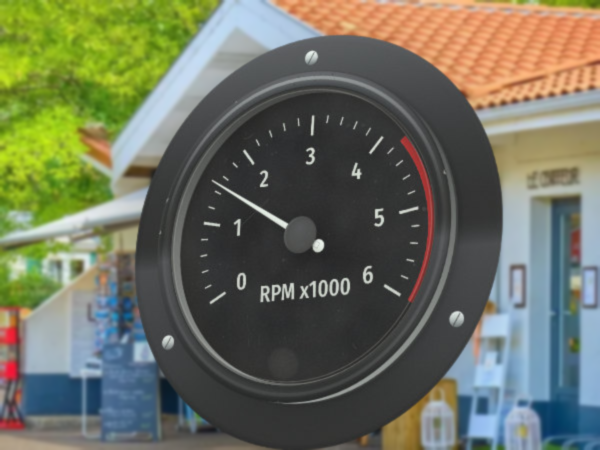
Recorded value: 1500; rpm
